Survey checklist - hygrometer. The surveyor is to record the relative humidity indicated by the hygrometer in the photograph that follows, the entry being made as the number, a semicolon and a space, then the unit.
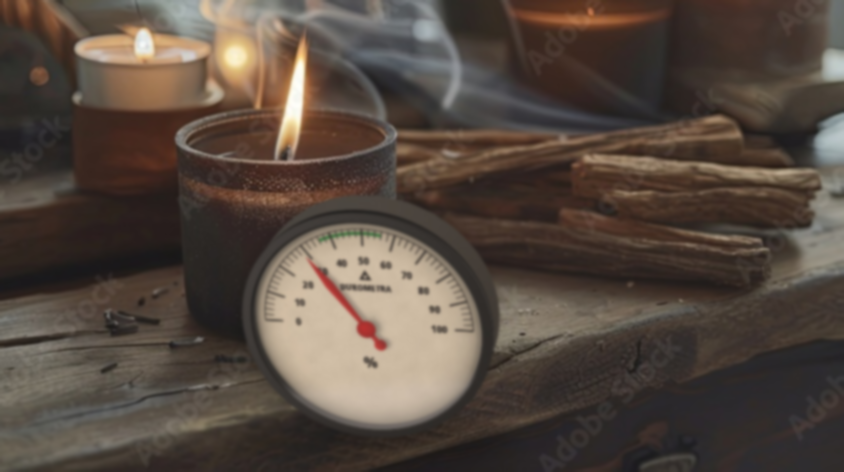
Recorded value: 30; %
